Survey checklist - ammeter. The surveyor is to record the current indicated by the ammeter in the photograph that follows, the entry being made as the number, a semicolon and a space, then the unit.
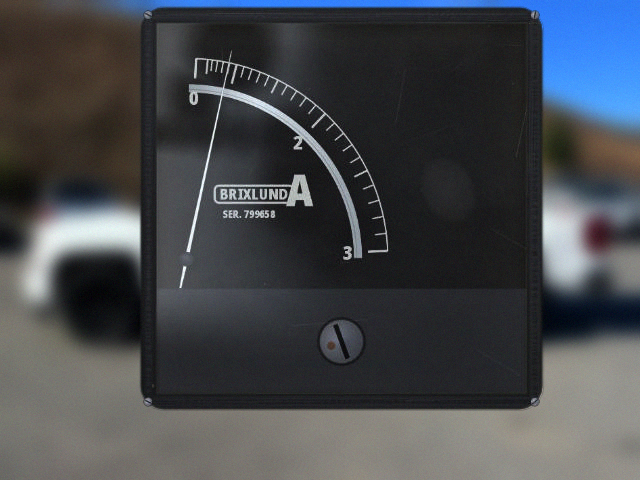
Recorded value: 0.9; A
